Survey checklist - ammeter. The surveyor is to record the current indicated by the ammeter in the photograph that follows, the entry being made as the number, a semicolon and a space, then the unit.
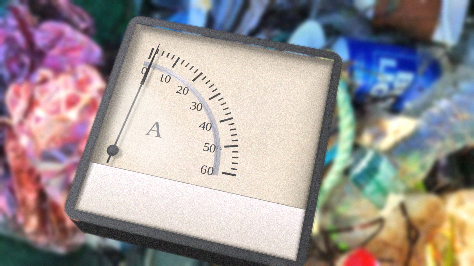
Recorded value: 2; A
